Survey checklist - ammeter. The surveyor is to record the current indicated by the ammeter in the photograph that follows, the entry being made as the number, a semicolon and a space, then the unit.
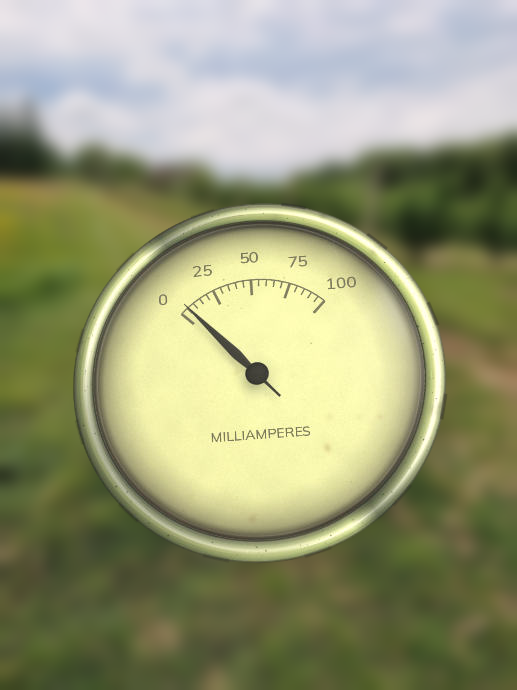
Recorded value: 5; mA
